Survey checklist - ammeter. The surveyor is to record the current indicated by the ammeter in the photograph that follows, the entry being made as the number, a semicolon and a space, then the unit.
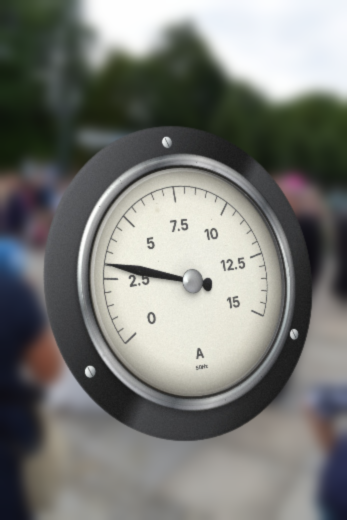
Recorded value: 3; A
